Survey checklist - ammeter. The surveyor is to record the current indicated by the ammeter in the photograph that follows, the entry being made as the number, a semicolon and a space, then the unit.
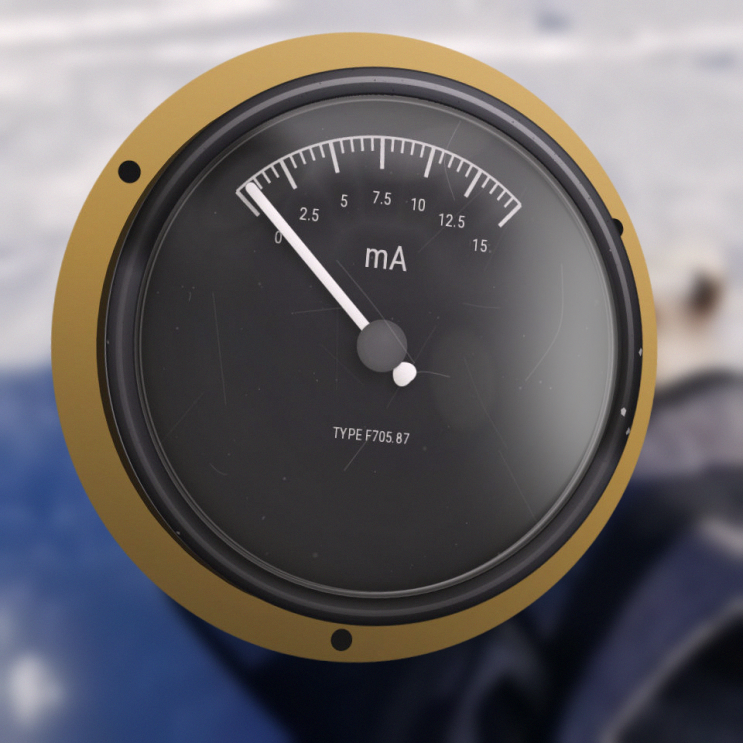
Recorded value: 0.5; mA
